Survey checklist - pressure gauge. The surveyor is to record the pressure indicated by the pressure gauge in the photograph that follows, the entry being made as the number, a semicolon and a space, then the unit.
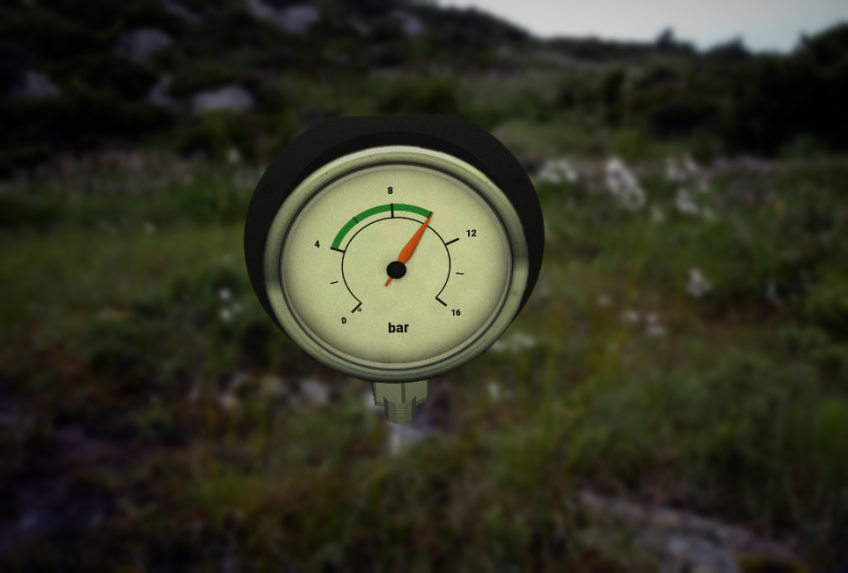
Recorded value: 10; bar
